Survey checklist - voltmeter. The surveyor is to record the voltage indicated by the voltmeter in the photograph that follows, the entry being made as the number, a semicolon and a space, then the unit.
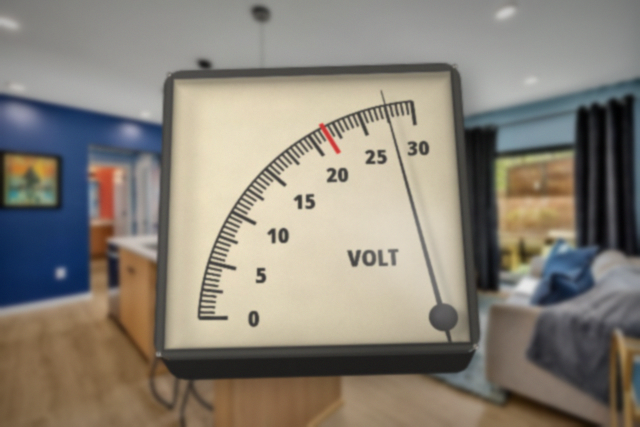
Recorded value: 27.5; V
